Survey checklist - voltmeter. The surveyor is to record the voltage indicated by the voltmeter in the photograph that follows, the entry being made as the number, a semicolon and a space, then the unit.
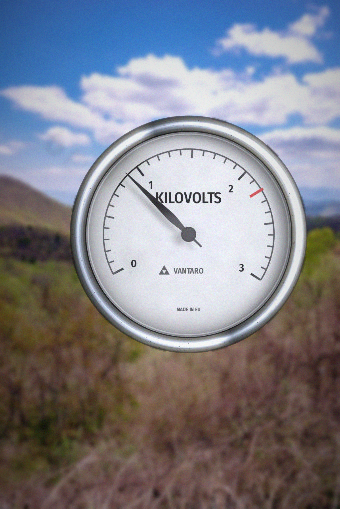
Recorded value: 0.9; kV
